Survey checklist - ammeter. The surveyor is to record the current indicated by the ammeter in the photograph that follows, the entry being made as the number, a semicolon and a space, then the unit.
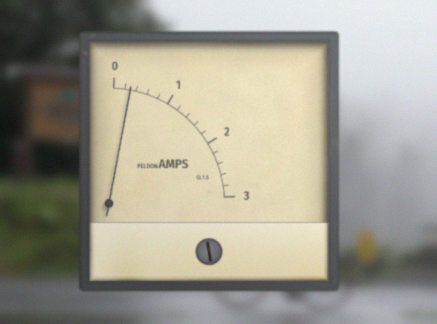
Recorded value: 0.3; A
